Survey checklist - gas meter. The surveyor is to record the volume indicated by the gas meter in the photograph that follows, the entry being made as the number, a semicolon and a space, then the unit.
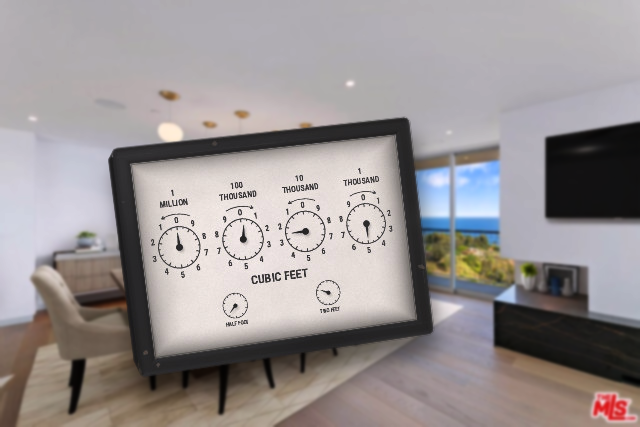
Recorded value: 2500; ft³
